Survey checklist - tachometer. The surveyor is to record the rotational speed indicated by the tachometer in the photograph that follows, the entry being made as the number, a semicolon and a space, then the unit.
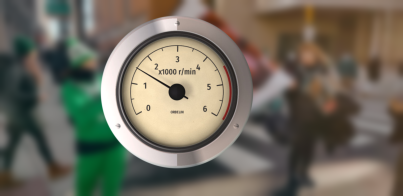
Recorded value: 1500; rpm
